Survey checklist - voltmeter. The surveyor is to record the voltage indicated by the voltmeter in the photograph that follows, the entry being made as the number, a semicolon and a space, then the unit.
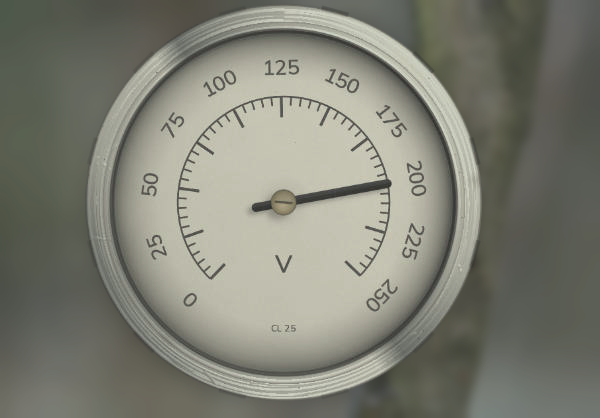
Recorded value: 200; V
